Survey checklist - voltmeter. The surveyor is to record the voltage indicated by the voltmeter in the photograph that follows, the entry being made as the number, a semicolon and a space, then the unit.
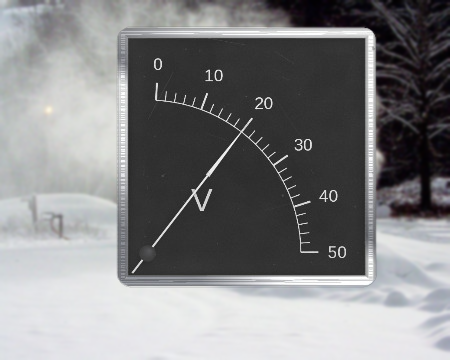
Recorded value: 20; V
